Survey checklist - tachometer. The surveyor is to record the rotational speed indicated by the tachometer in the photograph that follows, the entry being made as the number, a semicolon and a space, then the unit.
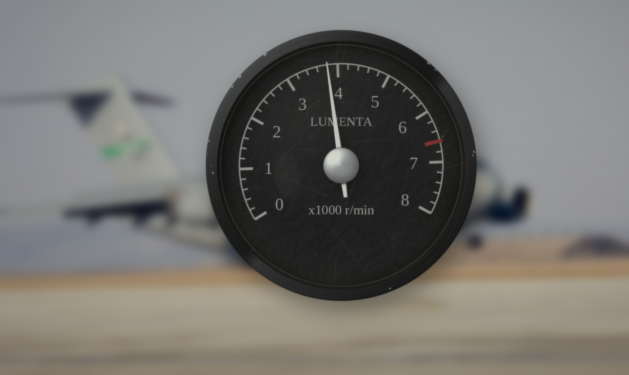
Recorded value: 3800; rpm
